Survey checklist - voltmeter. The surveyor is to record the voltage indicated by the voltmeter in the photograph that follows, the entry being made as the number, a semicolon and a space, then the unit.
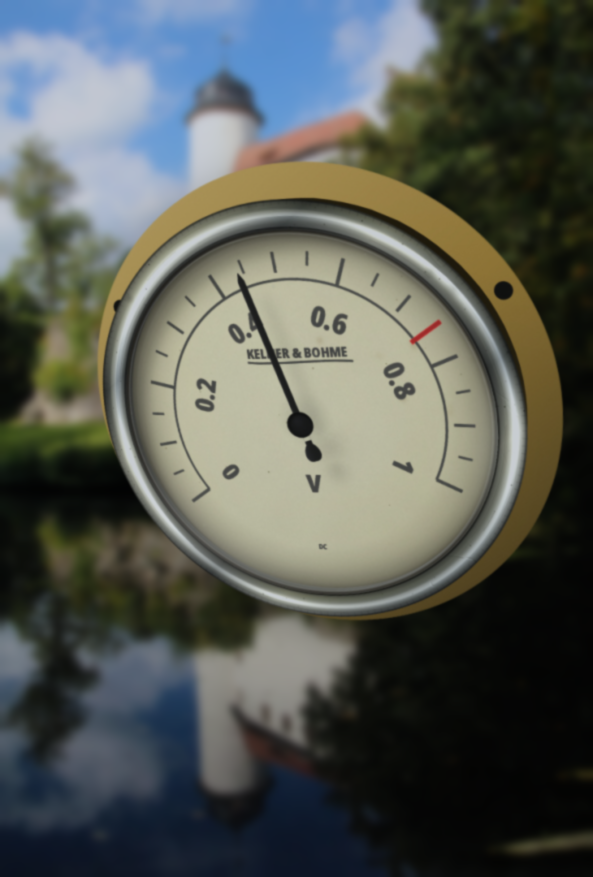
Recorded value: 0.45; V
